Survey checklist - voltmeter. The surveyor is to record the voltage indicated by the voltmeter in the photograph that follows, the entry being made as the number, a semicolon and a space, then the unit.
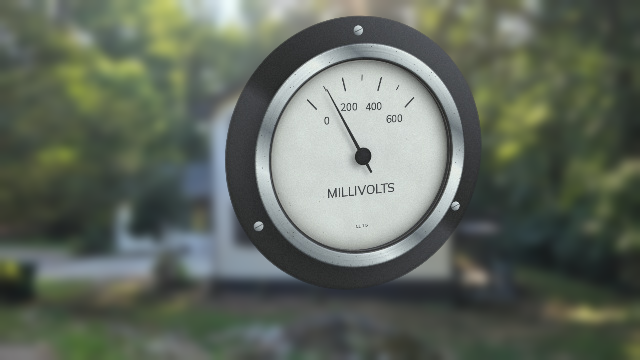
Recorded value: 100; mV
